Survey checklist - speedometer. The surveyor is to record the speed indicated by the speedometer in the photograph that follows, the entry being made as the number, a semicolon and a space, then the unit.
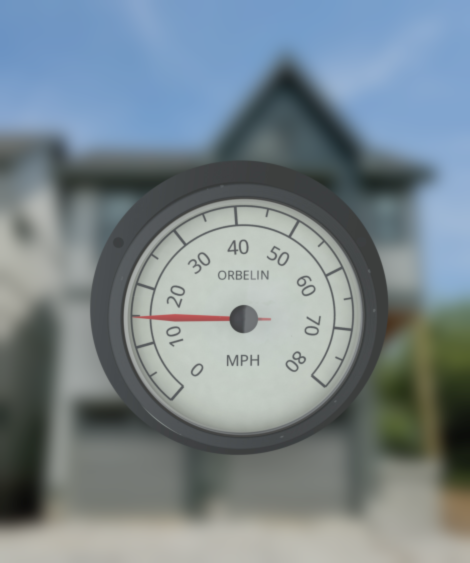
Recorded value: 15; mph
